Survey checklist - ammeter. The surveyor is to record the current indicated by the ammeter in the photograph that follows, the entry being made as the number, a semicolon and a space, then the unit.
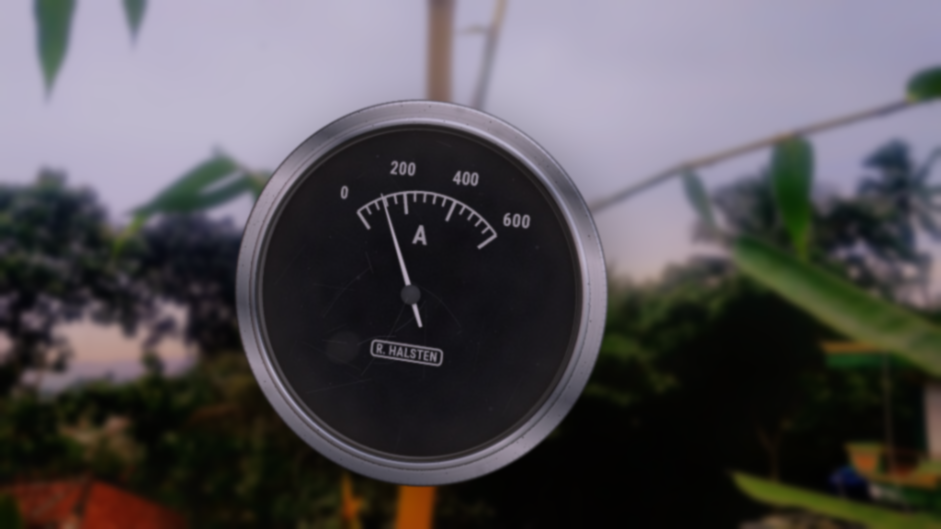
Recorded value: 120; A
